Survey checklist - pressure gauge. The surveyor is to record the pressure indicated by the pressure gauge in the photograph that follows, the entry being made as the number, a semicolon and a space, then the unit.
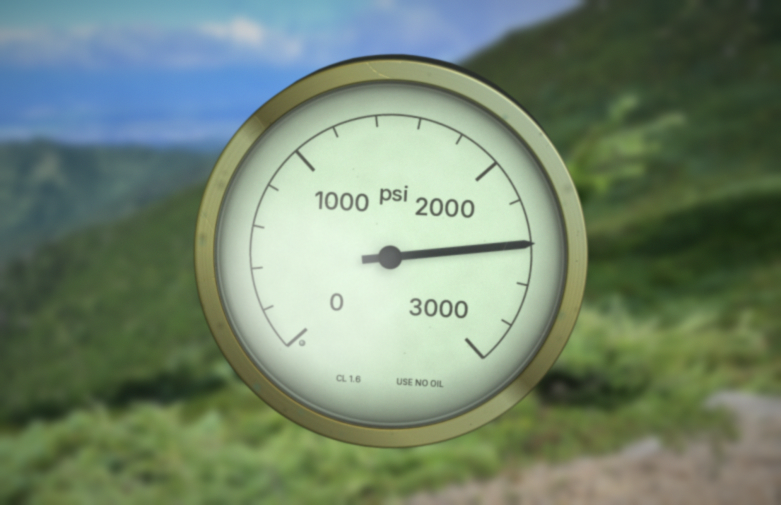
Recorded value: 2400; psi
